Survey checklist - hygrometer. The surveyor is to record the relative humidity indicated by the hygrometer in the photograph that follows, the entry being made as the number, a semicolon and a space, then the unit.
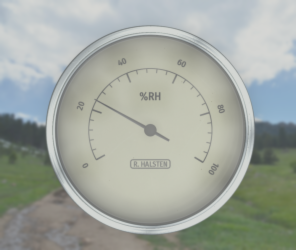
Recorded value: 24; %
